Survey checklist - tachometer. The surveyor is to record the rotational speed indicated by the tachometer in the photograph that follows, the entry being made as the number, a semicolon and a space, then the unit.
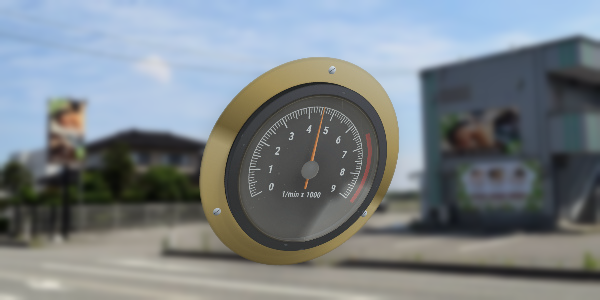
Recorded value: 4500; rpm
